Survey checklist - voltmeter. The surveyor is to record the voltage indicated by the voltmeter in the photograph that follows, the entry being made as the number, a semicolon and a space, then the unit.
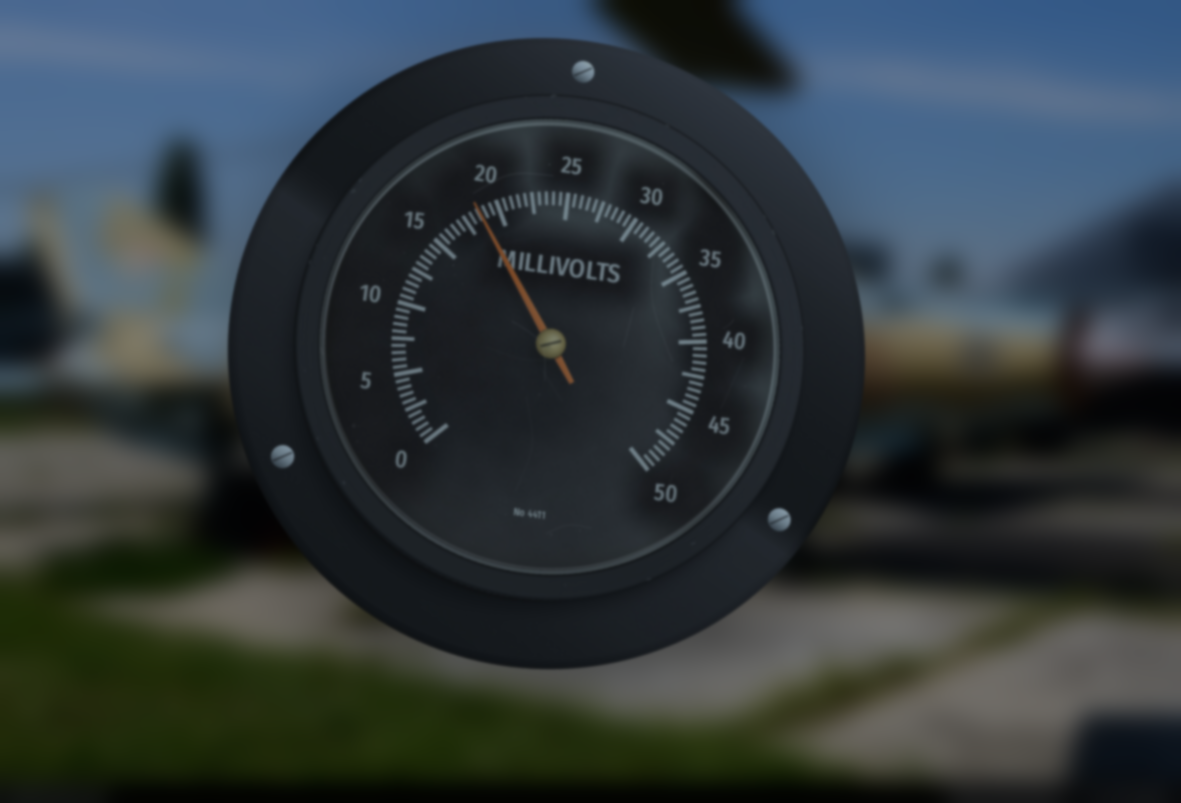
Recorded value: 18.5; mV
